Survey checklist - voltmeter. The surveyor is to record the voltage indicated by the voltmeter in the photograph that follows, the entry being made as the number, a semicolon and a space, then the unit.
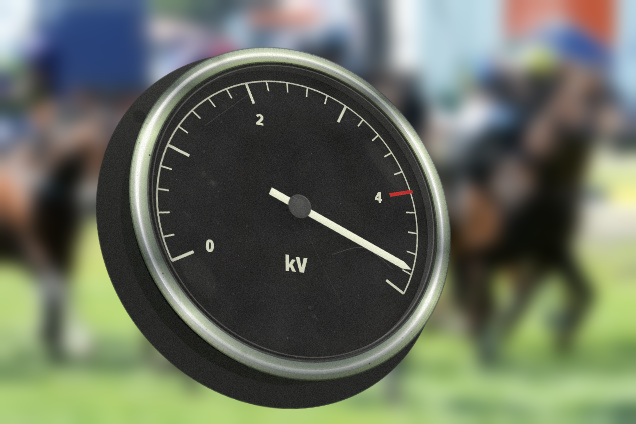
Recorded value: 4.8; kV
